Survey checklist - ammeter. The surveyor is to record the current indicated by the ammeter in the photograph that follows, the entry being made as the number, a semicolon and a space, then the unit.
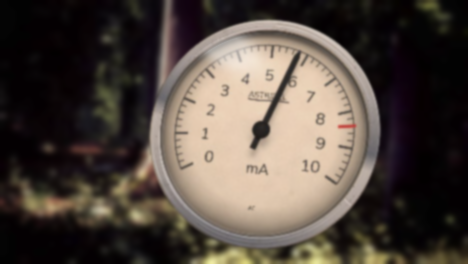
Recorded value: 5.8; mA
